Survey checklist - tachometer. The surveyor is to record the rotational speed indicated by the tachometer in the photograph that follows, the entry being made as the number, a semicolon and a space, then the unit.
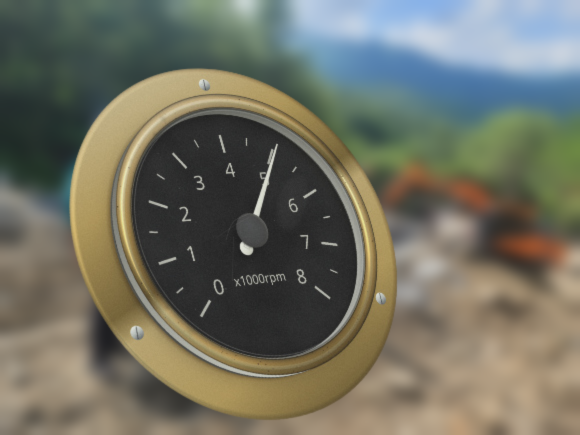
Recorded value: 5000; rpm
